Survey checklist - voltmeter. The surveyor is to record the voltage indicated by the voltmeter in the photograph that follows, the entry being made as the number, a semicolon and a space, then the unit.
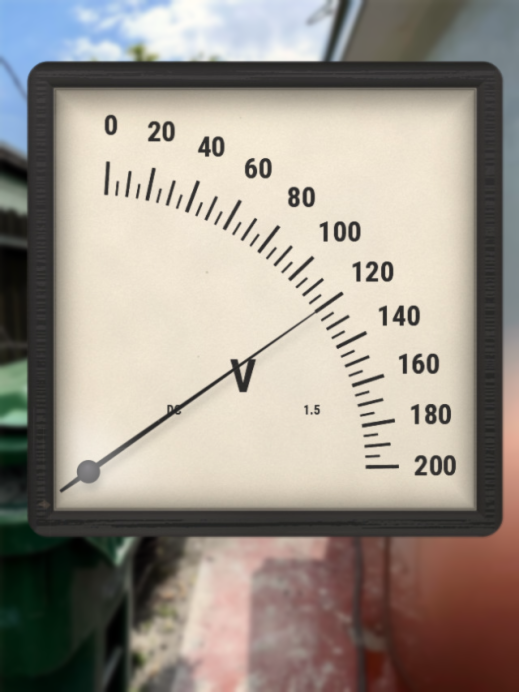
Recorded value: 120; V
